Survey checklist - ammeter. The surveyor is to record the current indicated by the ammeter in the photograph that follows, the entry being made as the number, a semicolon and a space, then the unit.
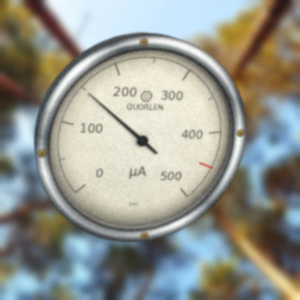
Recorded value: 150; µA
